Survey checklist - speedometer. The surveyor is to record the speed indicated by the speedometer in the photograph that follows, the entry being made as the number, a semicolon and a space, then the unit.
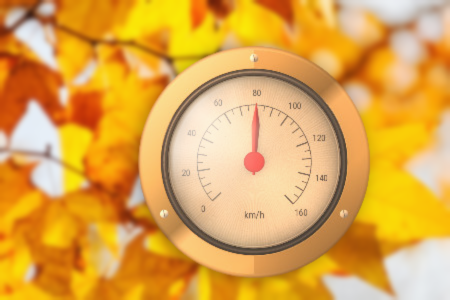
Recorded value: 80; km/h
